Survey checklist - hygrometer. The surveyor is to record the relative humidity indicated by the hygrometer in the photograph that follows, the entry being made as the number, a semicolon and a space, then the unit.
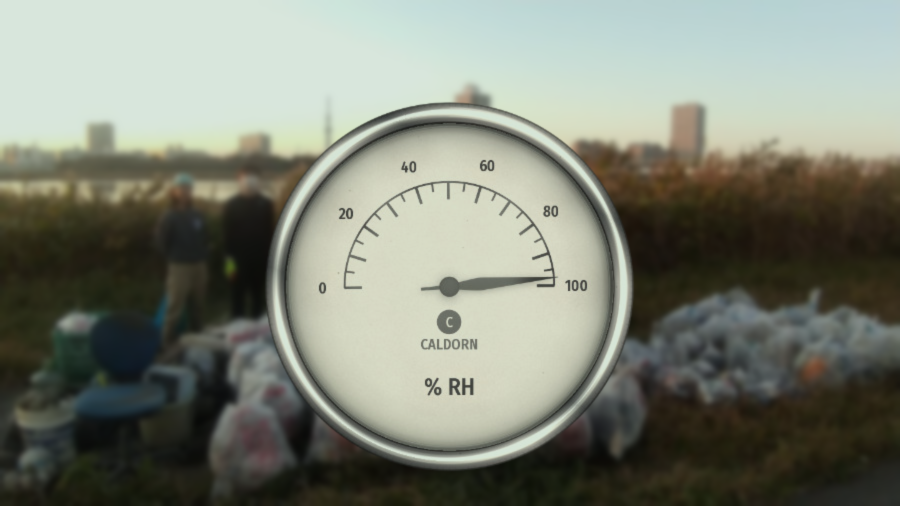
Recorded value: 97.5; %
